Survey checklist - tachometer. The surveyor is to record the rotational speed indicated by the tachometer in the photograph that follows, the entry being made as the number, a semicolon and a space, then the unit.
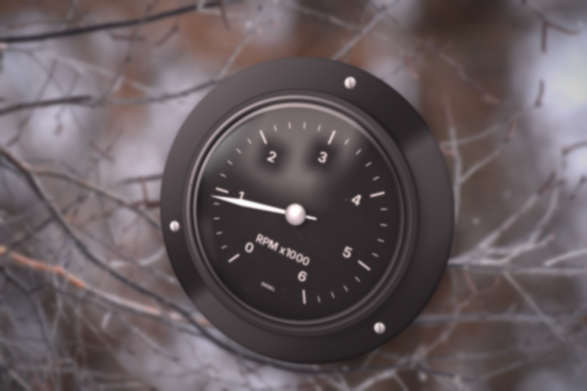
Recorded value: 900; rpm
